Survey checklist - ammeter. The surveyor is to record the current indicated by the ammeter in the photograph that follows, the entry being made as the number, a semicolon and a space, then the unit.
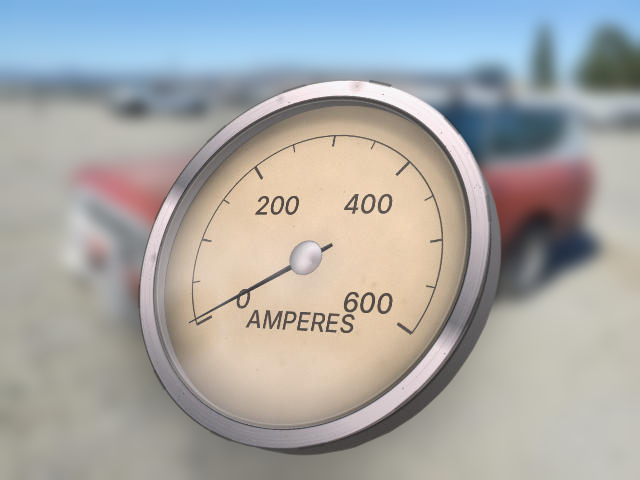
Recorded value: 0; A
